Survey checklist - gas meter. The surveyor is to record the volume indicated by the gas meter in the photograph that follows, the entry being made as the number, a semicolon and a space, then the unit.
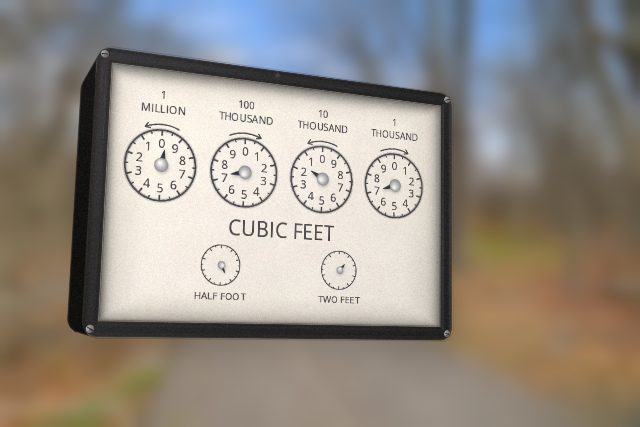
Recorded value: 971700; ft³
